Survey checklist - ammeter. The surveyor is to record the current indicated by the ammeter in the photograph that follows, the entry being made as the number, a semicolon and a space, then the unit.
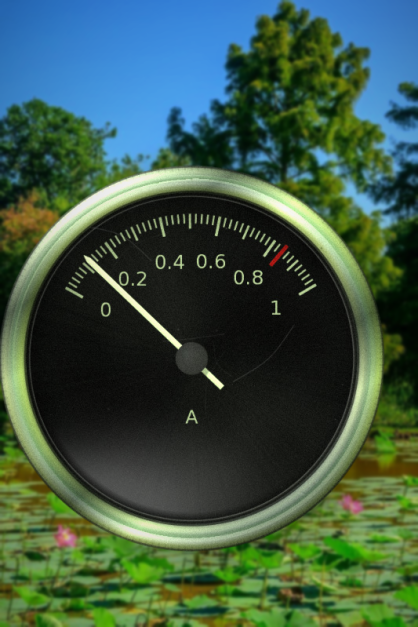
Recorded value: 0.12; A
